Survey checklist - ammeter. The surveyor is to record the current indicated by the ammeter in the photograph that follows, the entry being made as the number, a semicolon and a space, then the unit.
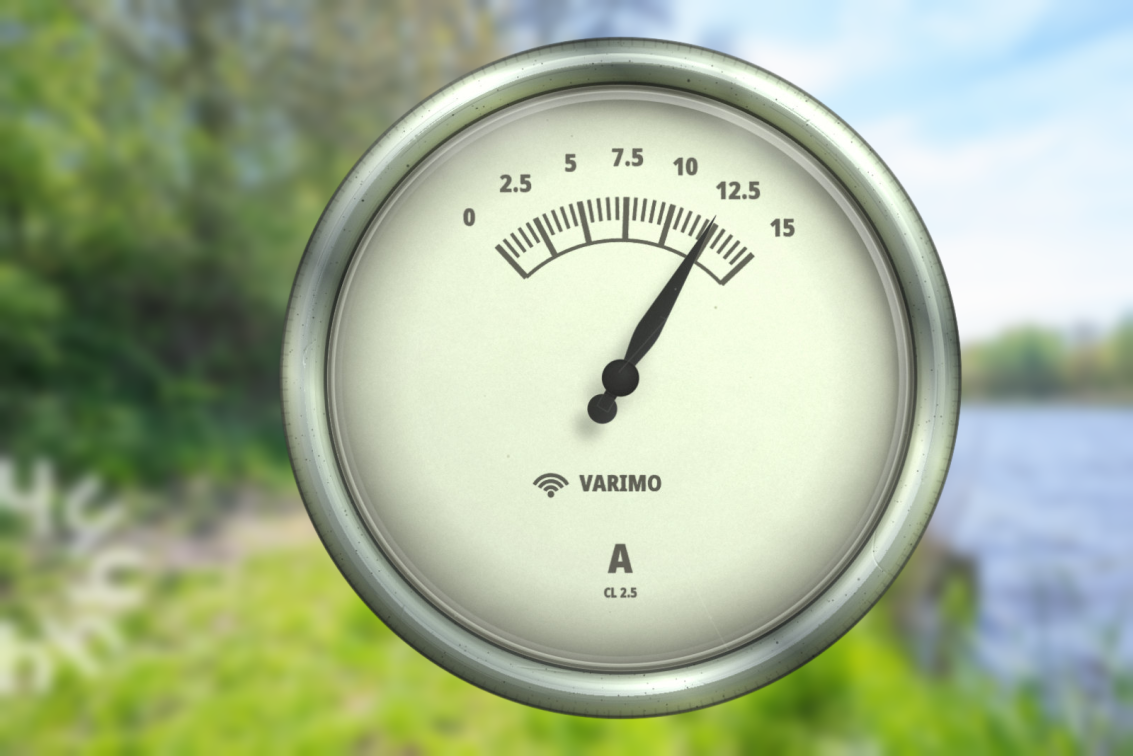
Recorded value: 12.25; A
